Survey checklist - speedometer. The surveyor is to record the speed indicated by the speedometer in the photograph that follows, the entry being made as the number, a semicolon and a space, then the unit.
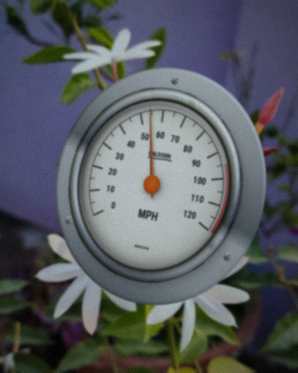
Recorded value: 55; mph
